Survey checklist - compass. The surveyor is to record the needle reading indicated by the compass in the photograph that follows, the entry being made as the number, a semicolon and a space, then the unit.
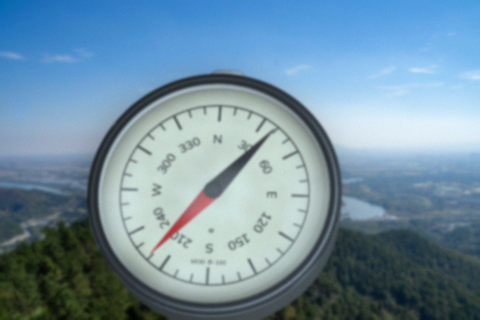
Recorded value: 220; °
